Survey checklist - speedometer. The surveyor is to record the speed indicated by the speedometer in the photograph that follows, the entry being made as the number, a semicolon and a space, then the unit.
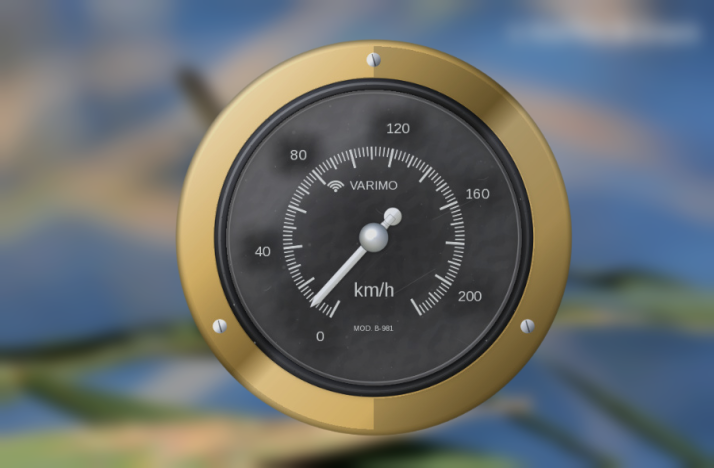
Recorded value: 10; km/h
